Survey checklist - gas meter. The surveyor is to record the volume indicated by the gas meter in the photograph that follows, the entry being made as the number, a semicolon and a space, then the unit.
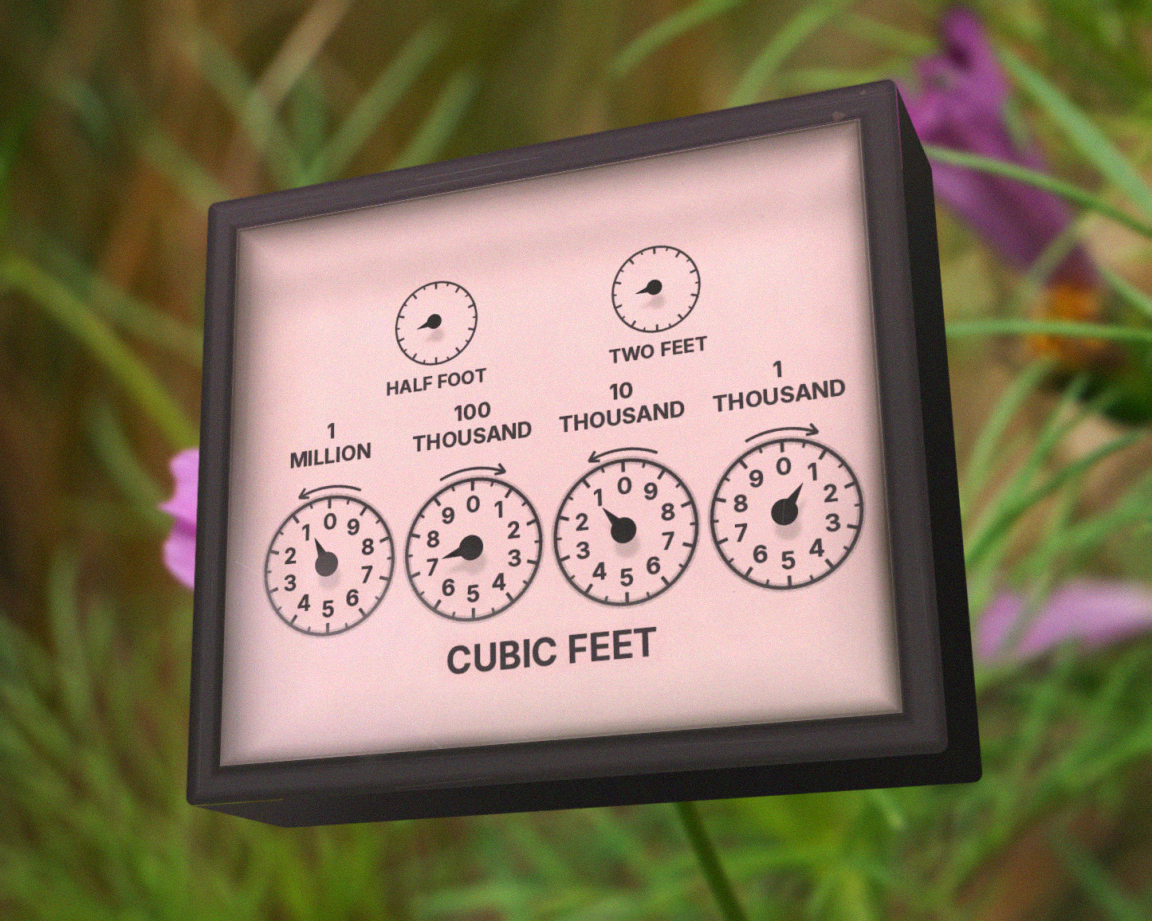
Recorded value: 71100; ft³
